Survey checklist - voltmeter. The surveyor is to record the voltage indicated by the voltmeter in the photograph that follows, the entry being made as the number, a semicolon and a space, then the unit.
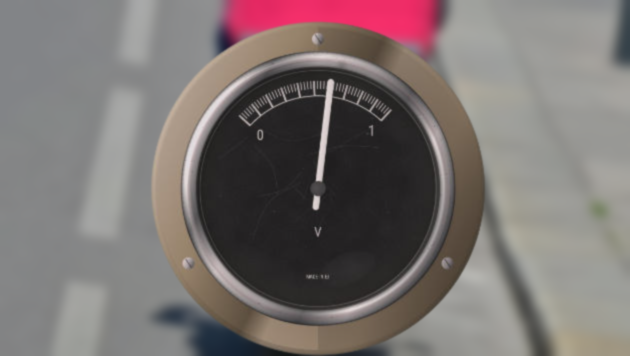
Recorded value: 0.6; V
